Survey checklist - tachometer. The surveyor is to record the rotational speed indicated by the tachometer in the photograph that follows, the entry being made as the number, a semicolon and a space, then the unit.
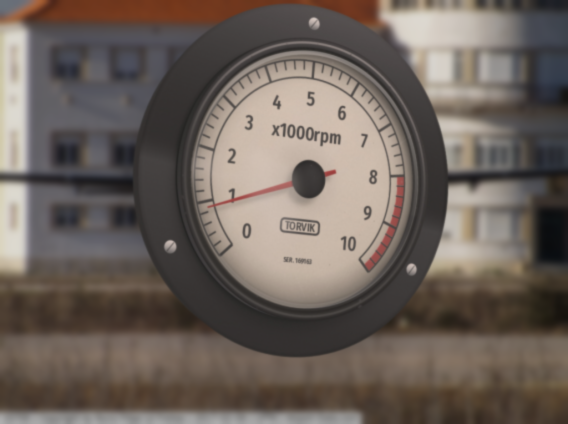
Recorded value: 900; rpm
